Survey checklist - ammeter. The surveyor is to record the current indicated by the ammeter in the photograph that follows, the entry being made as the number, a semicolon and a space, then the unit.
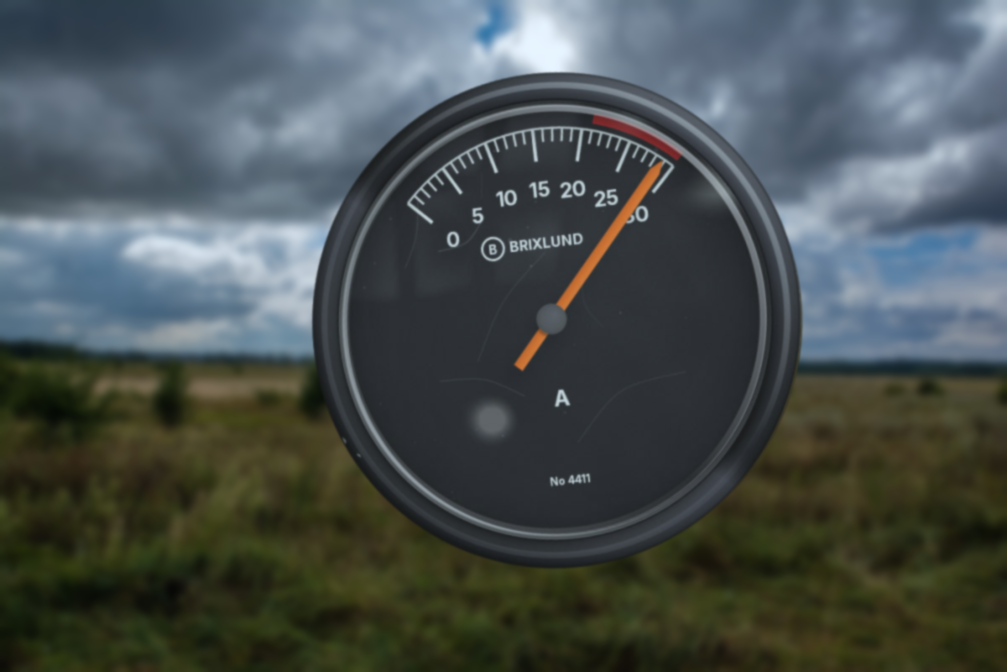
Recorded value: 29; A
